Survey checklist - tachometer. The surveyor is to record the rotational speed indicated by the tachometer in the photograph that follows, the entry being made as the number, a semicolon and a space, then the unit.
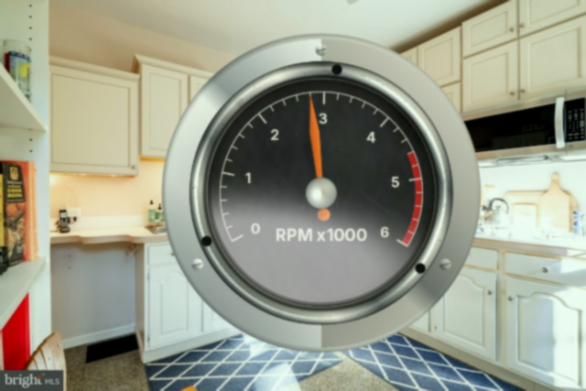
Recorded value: 2800; rpm
